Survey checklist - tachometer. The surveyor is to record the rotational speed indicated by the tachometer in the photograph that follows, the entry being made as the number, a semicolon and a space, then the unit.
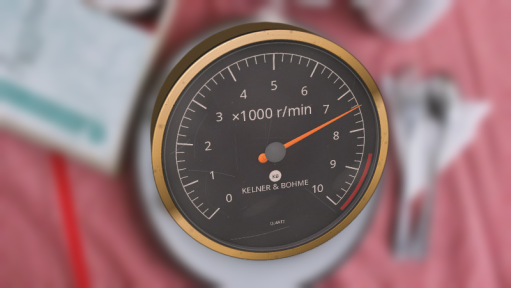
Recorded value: 7400; rpm
